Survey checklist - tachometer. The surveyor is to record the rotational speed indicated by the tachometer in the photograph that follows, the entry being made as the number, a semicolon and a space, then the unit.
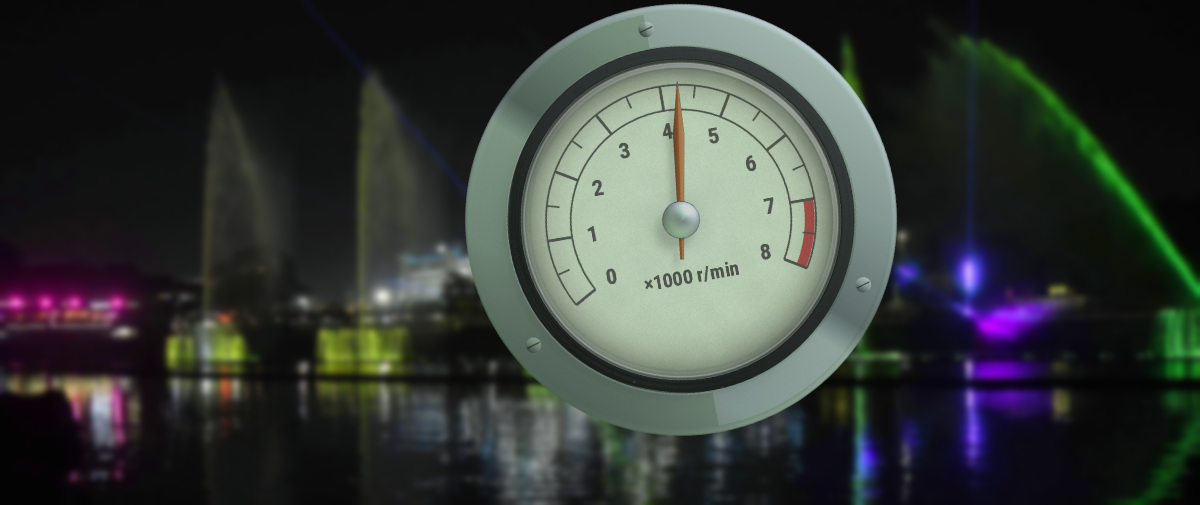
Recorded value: 4250; rpm
